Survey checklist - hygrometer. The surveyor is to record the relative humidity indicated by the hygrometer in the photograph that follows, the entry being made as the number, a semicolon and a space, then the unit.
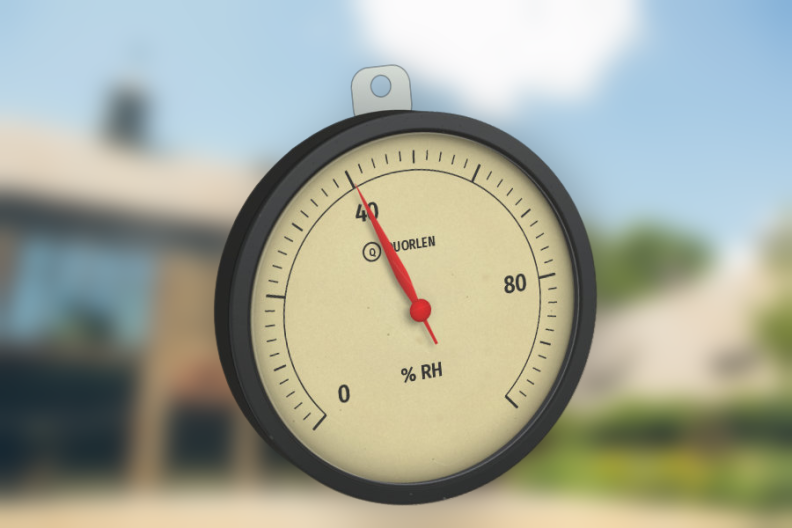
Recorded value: 40; %
